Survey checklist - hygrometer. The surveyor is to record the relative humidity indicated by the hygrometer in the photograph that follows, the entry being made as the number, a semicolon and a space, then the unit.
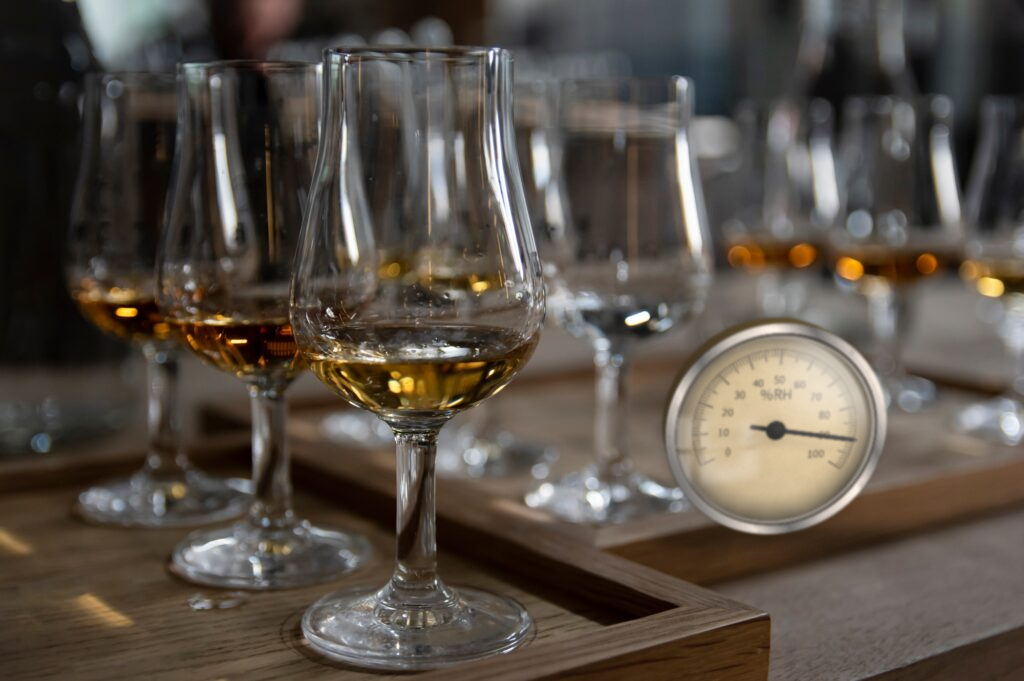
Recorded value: 90; %
